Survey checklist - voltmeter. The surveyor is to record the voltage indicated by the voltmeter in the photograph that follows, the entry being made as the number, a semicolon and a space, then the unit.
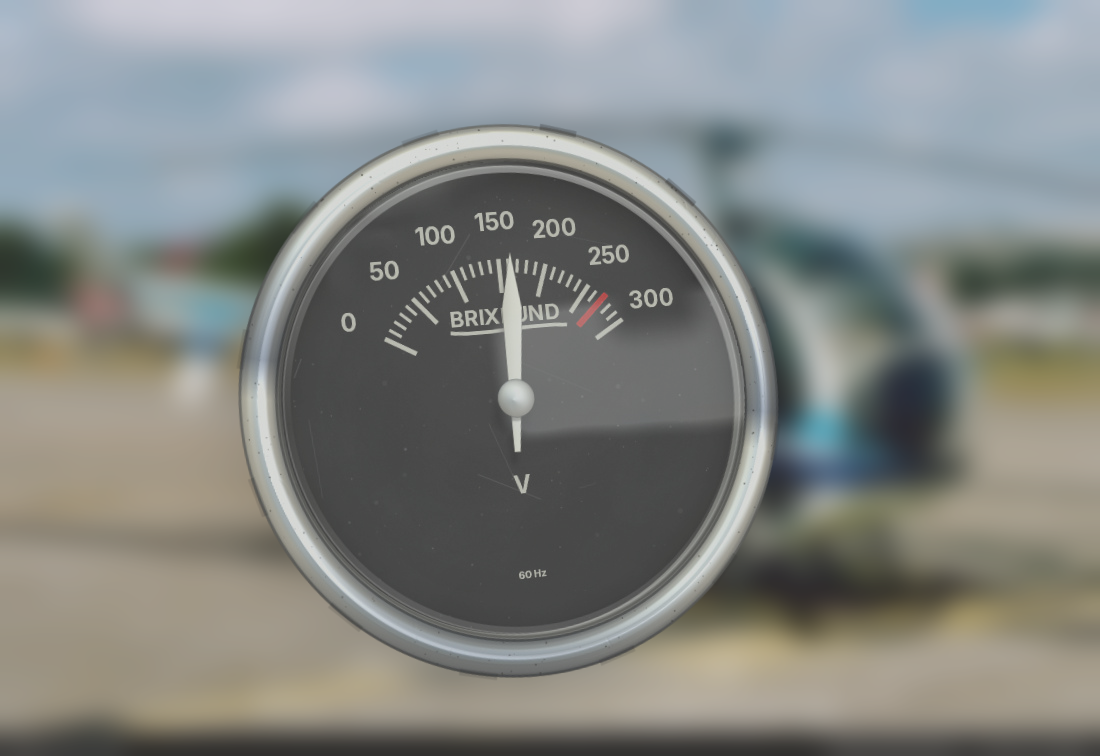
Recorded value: 160; V
